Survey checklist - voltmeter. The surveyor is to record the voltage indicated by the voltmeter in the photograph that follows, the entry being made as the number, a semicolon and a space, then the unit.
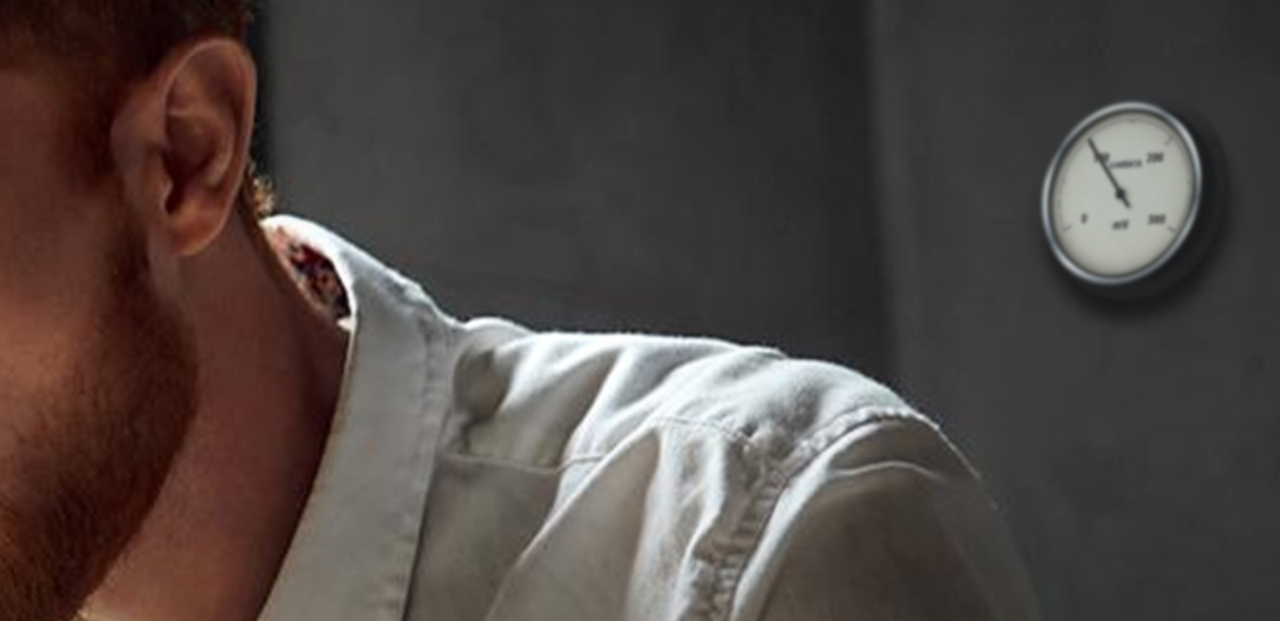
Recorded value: 100; mV
